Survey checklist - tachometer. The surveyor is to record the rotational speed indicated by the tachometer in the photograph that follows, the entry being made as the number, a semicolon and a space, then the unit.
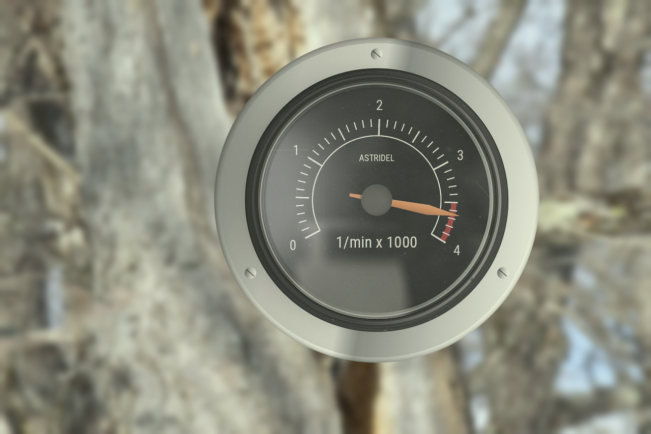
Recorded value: 3650; rpm
